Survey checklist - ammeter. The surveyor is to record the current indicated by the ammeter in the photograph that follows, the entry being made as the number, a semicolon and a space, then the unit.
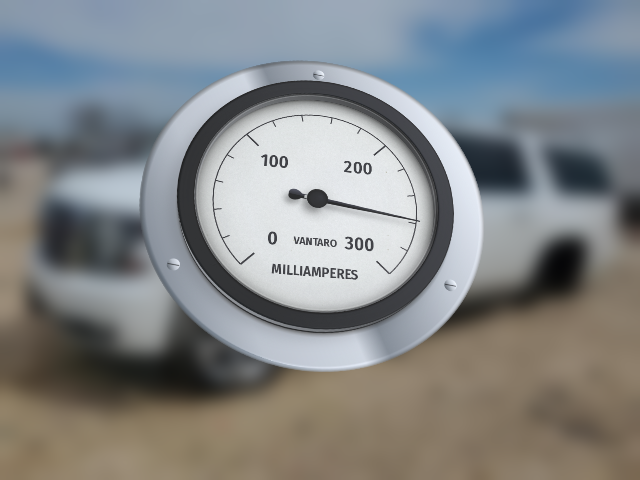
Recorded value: 260; mA
